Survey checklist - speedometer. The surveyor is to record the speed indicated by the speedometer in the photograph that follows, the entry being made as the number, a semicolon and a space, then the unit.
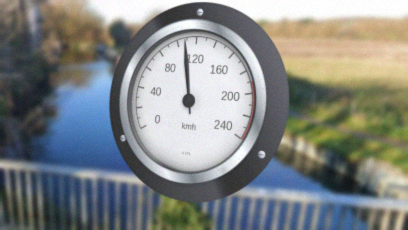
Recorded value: 110; km/h
